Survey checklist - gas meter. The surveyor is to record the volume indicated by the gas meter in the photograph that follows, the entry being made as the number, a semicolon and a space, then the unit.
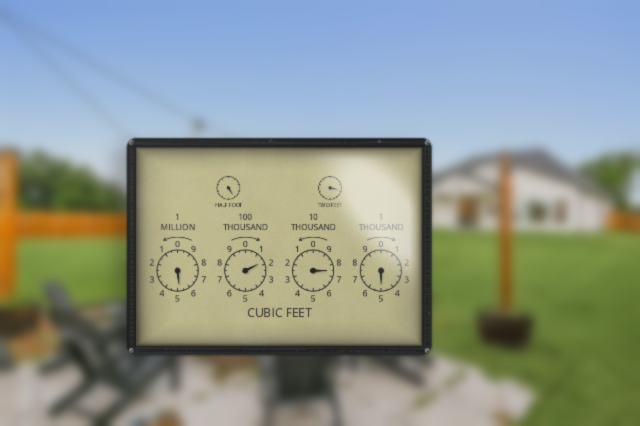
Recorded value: 517500; ft³
